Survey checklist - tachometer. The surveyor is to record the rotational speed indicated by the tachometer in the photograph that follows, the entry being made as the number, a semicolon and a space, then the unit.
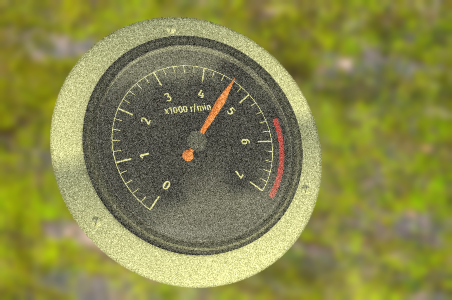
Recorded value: 4600; rpm
